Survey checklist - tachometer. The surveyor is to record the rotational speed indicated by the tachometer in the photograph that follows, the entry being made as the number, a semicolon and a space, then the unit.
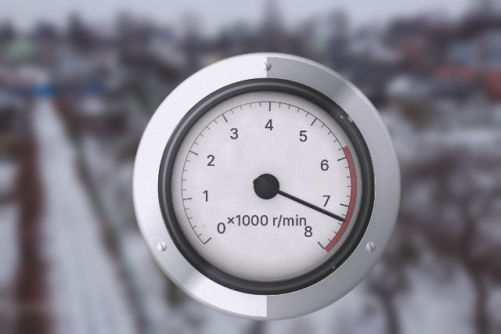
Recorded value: 7300; rpm
